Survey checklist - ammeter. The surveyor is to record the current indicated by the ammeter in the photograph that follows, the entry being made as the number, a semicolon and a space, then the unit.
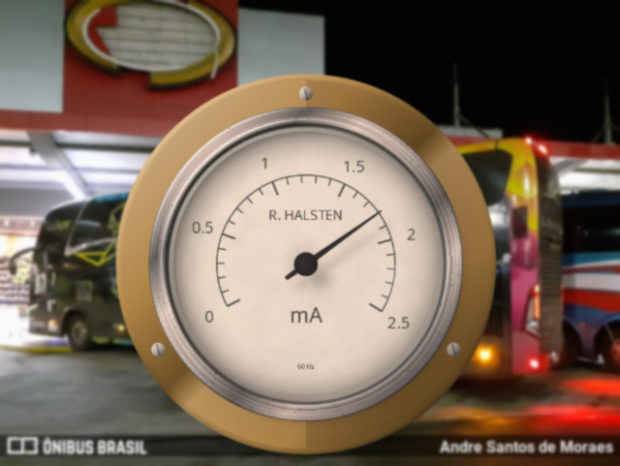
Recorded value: 1.8; mA
